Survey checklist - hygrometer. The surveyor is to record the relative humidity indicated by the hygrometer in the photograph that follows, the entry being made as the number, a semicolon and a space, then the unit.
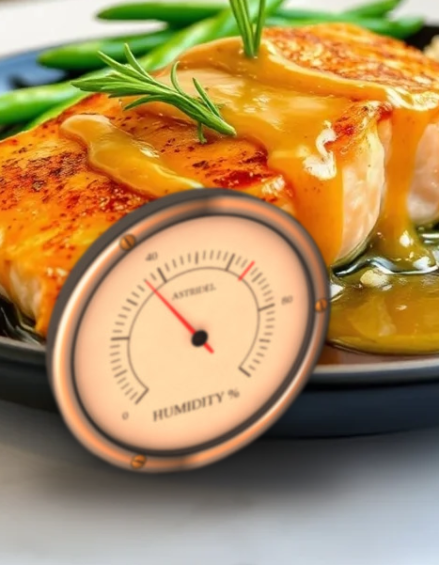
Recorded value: 36; %
